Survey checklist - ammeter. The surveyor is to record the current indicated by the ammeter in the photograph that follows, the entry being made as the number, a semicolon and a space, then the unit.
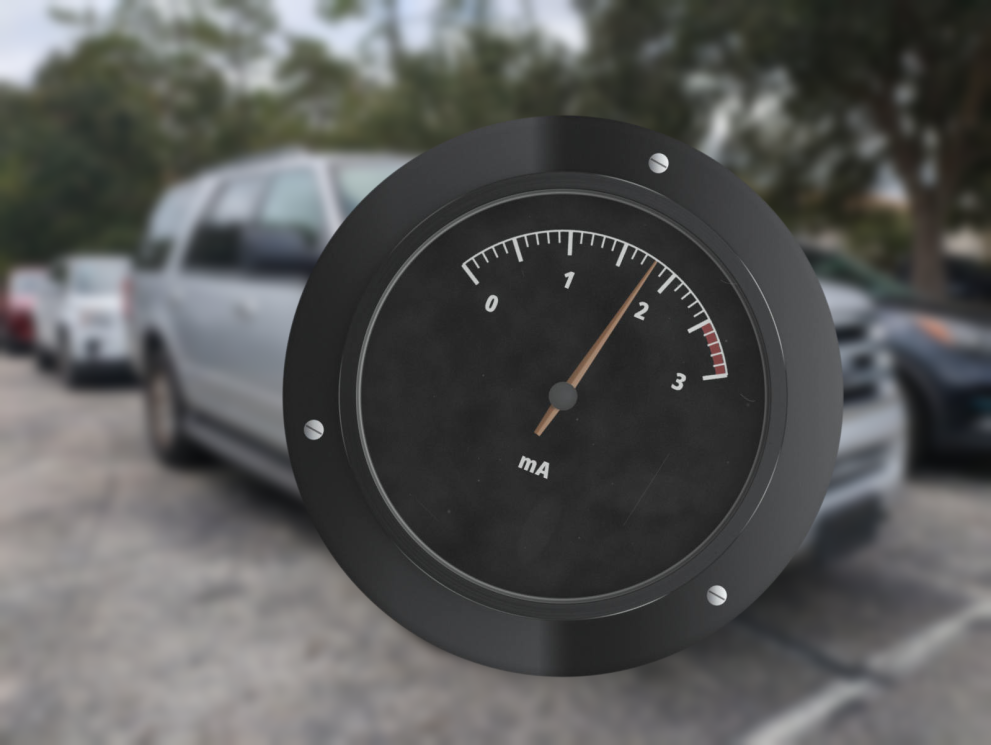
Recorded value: 1.8; mA
